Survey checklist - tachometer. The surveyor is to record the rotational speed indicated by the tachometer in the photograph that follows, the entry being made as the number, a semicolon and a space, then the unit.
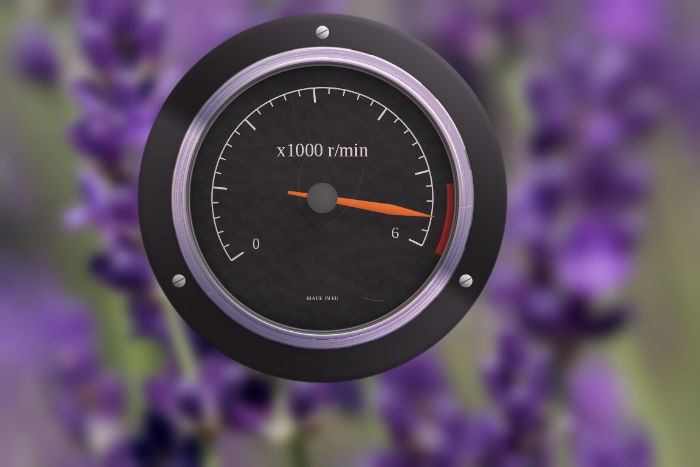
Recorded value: 5600; rpm
